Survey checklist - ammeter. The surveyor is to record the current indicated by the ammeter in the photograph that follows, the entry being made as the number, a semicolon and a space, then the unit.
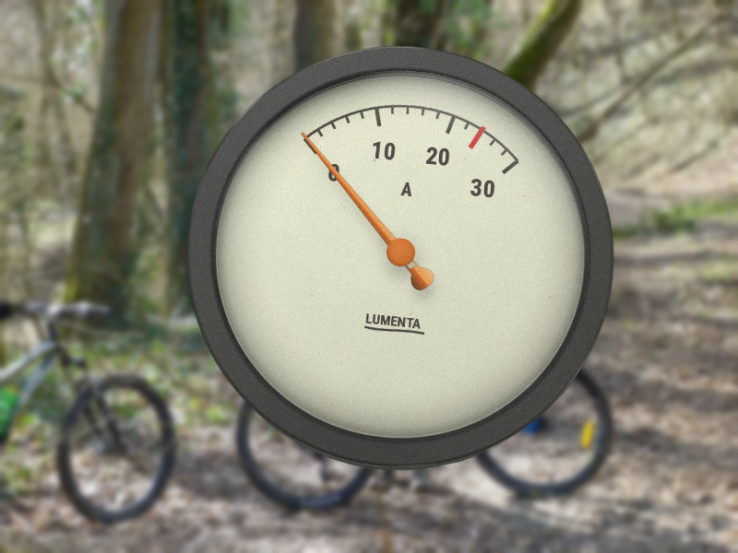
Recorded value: 0; A
